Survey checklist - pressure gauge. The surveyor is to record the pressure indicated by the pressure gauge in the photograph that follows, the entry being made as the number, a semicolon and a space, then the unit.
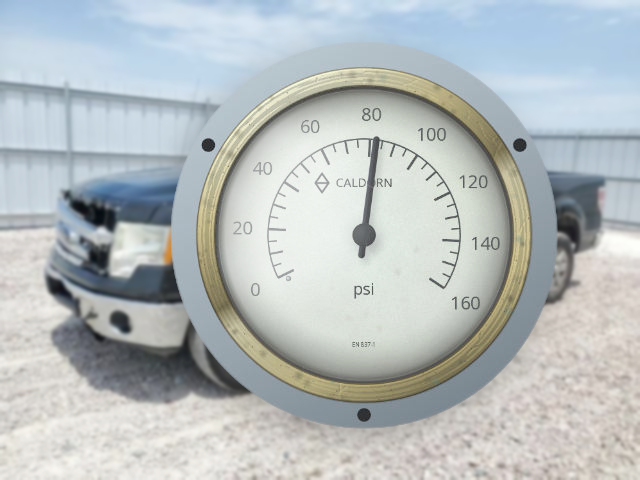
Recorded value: 82.5; psi
